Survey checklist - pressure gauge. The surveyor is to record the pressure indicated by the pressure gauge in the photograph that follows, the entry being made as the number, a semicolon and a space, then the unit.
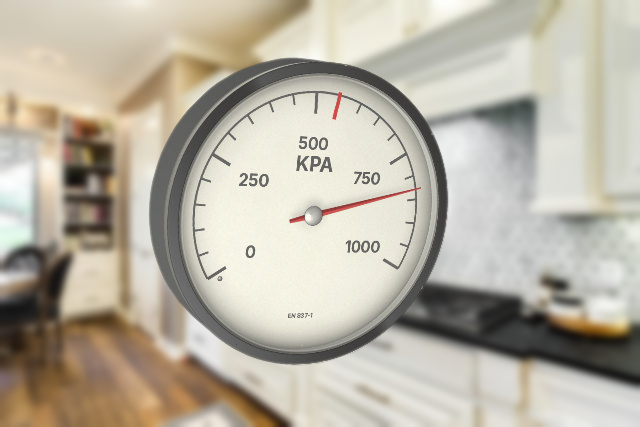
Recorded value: 825; kPa
